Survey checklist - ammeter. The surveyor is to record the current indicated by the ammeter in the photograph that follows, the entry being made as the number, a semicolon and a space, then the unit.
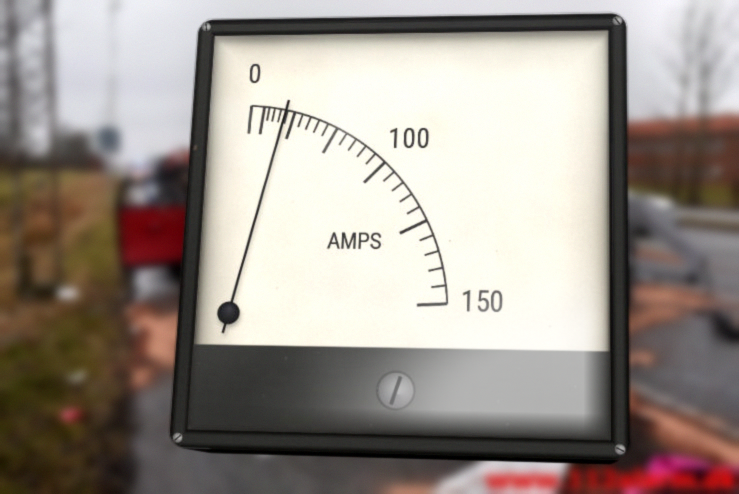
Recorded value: 45; A
